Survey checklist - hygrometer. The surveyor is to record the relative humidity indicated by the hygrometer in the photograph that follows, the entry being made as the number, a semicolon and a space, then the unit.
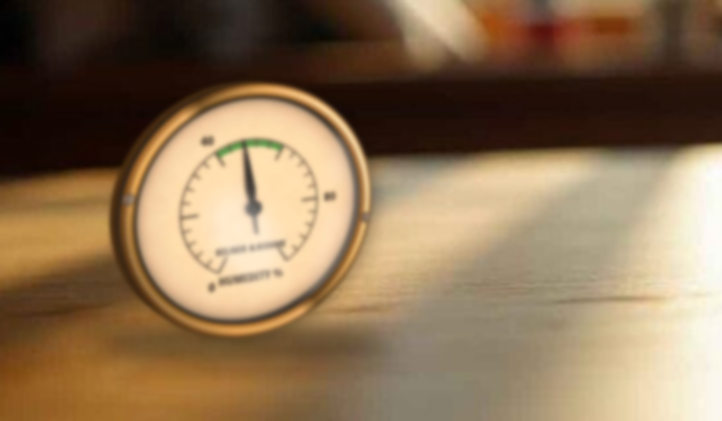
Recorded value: 48; %
